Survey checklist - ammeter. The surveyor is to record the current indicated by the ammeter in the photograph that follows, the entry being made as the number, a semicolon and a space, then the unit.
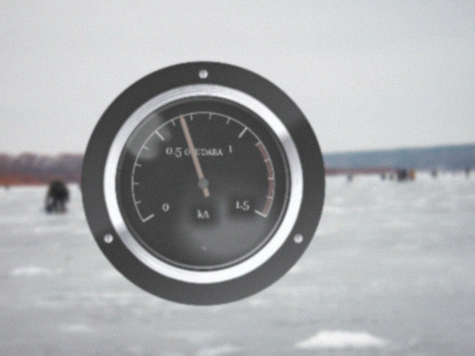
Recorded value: 0.65; kA
